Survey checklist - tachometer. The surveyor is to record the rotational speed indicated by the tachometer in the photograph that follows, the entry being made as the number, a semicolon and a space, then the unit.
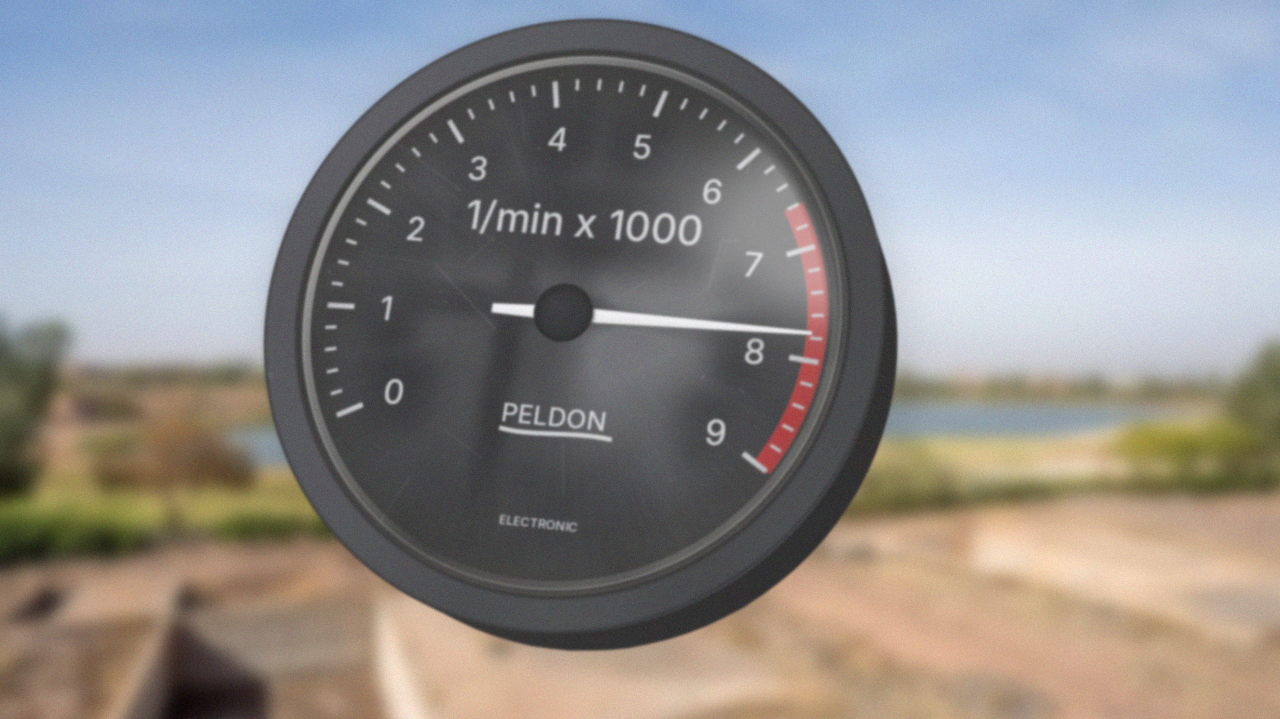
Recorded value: 7800; rpm
